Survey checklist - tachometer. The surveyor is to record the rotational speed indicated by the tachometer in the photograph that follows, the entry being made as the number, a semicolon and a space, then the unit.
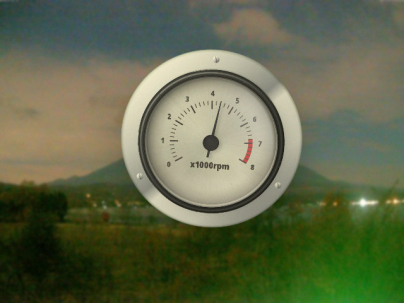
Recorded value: 4400; rpm
